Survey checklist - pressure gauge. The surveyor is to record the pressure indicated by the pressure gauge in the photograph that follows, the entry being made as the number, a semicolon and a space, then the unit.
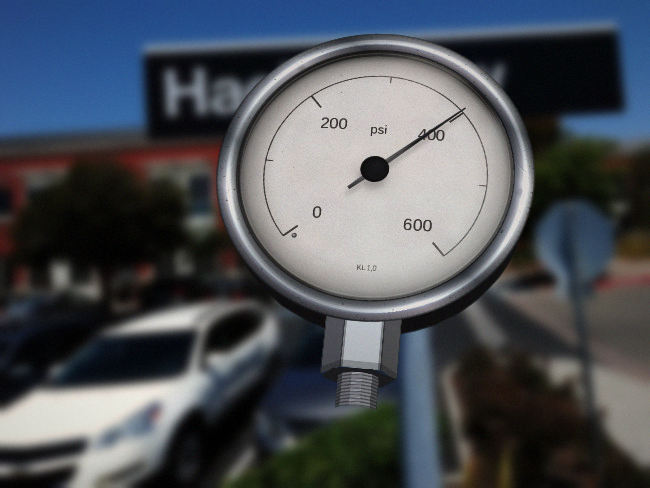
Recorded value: 400; psi
